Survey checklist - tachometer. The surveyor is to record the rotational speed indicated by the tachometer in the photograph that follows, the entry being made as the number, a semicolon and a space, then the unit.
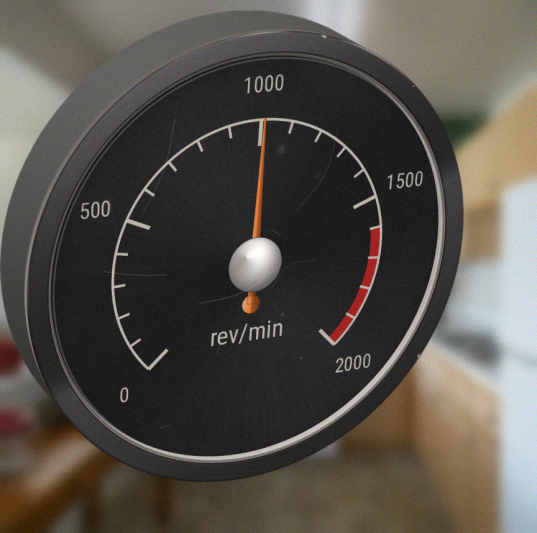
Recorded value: 1000; rpm
